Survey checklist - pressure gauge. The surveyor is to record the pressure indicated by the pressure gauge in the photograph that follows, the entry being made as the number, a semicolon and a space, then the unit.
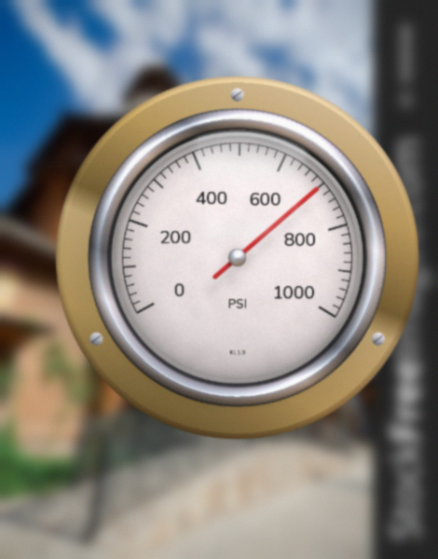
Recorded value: 700; psi
